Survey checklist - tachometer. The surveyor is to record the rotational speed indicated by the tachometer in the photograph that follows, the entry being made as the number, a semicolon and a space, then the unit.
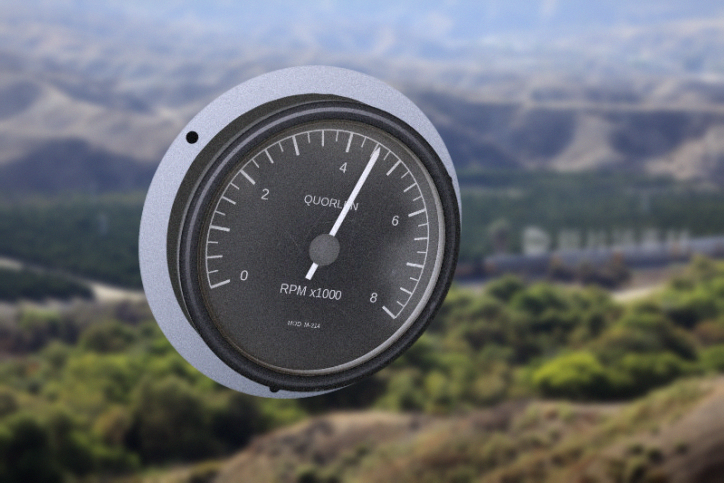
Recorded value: 4500; rpm
